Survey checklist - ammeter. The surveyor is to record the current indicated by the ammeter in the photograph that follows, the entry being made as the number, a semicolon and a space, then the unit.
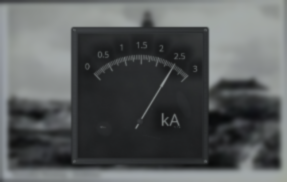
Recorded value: 2.5; kA
